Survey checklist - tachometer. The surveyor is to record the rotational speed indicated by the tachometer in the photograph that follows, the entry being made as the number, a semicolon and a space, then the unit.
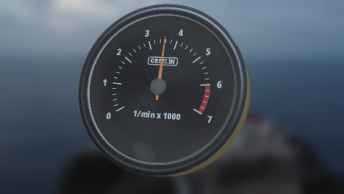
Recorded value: 3600; rpm
